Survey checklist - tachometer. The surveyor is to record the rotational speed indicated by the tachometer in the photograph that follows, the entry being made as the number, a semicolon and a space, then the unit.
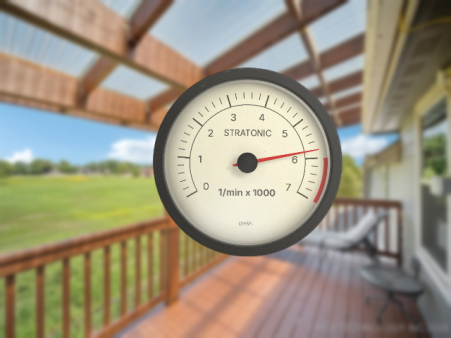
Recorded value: 5800; rpm
